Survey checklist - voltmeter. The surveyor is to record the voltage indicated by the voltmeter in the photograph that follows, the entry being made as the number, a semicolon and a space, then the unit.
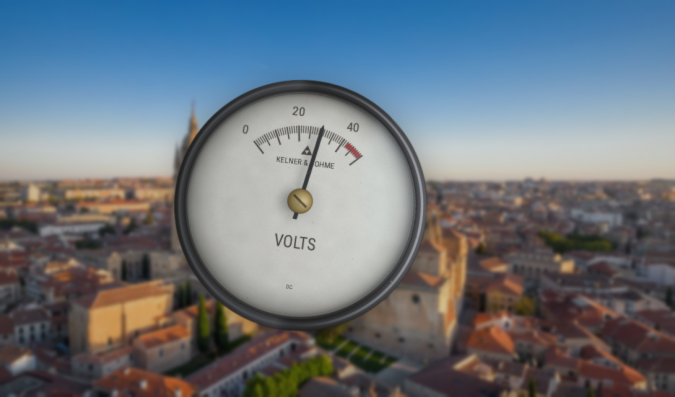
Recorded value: 30; V
